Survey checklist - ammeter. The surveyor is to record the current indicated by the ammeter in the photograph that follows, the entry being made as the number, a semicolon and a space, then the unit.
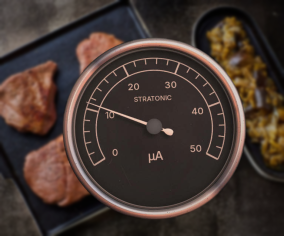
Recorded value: 11; µA
